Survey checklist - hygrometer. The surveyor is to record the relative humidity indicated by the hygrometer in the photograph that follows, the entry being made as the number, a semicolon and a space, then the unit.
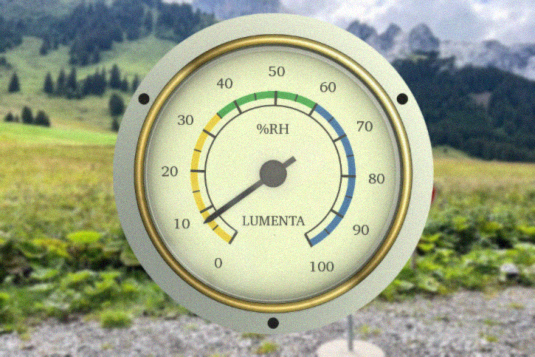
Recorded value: 7.5; %
